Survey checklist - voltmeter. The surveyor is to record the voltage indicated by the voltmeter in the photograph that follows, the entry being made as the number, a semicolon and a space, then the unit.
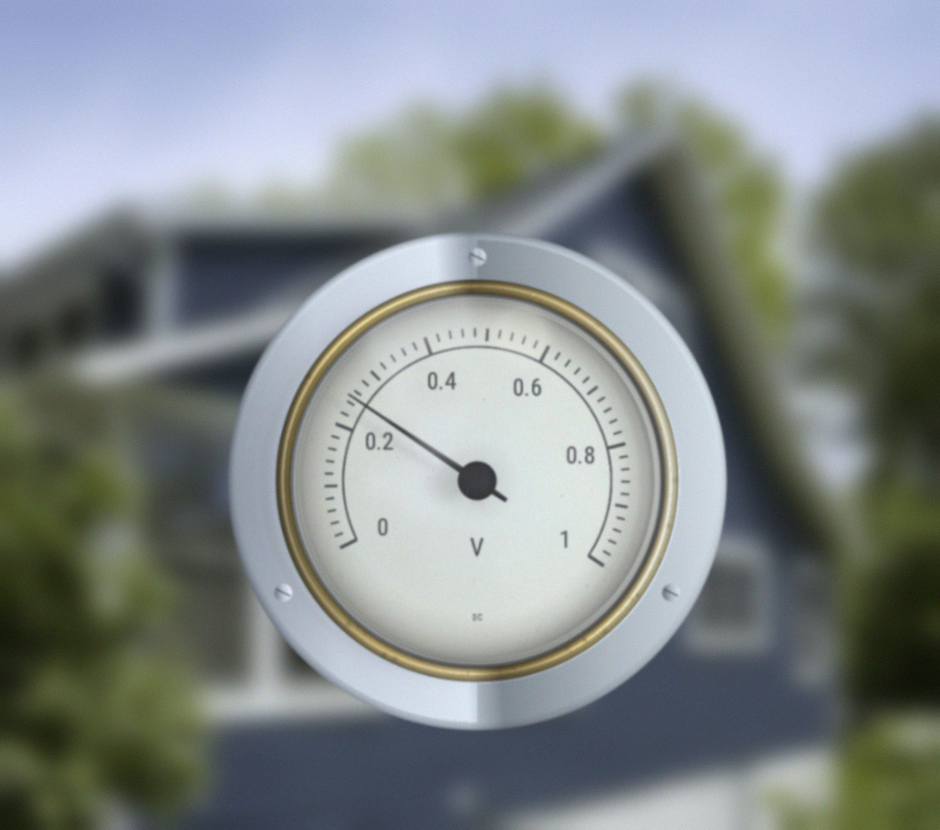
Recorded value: 0.25; V
